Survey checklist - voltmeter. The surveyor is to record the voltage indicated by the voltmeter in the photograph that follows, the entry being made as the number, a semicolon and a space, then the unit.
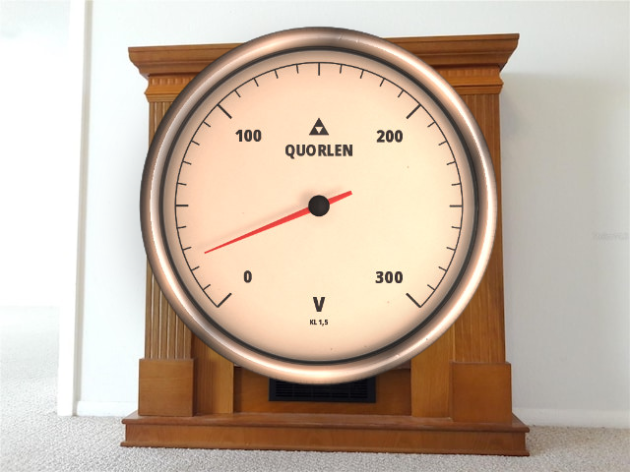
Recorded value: 25; V
